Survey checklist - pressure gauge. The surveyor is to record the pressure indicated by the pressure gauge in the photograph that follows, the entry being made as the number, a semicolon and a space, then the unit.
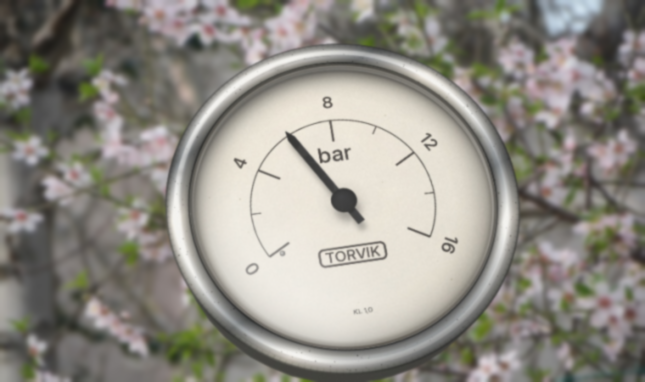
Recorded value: 6; bar
